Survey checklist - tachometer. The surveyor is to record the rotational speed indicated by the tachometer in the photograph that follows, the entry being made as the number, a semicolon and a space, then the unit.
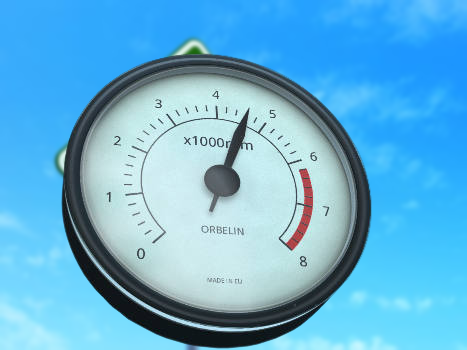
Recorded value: 4600; rpm
